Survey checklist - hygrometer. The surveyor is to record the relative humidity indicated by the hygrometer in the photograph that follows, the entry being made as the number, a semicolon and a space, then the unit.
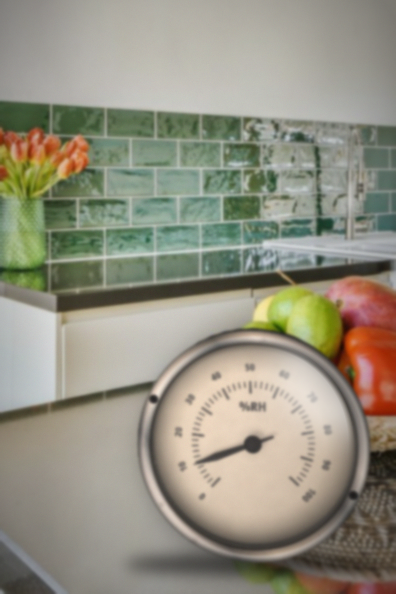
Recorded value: 10; %
